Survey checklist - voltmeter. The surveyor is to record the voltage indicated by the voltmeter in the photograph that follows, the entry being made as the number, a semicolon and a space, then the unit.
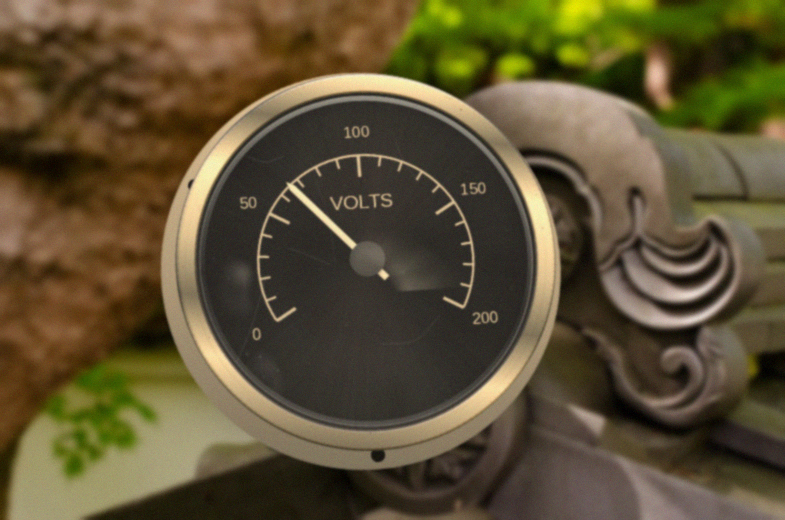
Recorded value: 65; V
